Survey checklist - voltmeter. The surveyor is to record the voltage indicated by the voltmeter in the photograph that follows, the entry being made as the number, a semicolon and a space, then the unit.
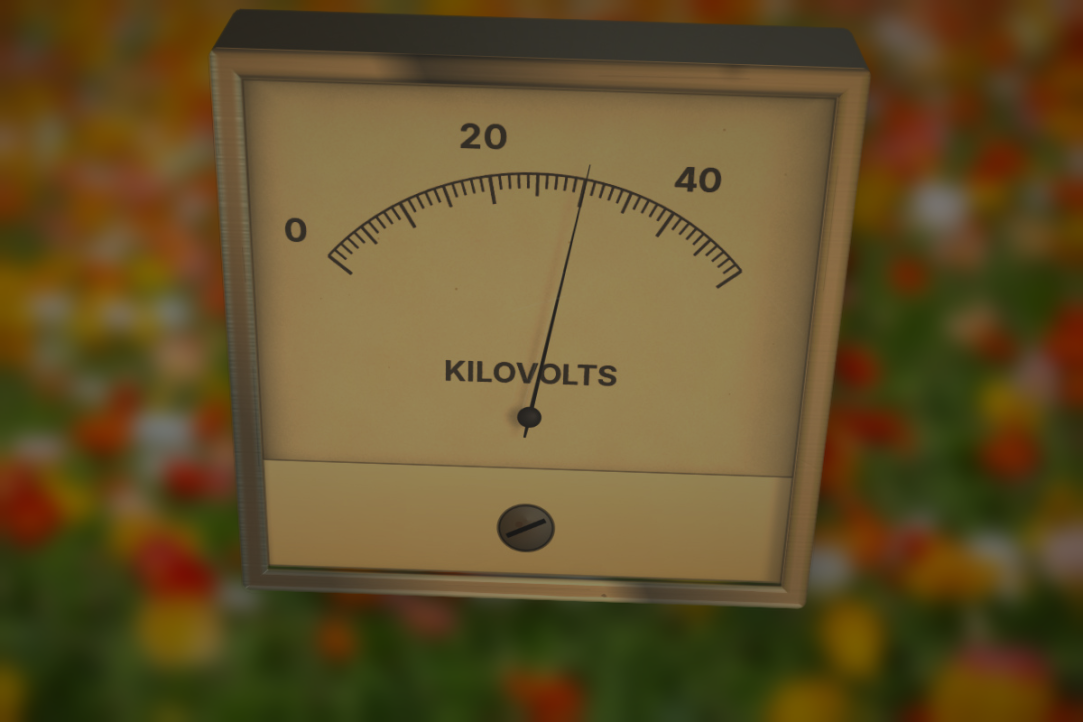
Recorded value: 30; kV
